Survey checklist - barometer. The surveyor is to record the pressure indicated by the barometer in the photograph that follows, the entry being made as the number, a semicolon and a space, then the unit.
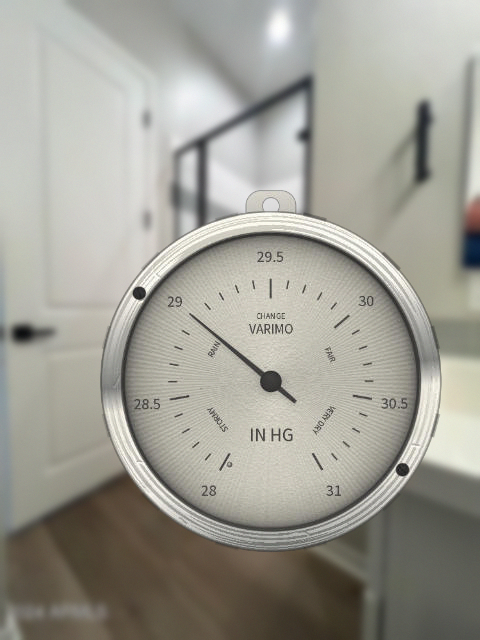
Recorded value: 29; inHg
